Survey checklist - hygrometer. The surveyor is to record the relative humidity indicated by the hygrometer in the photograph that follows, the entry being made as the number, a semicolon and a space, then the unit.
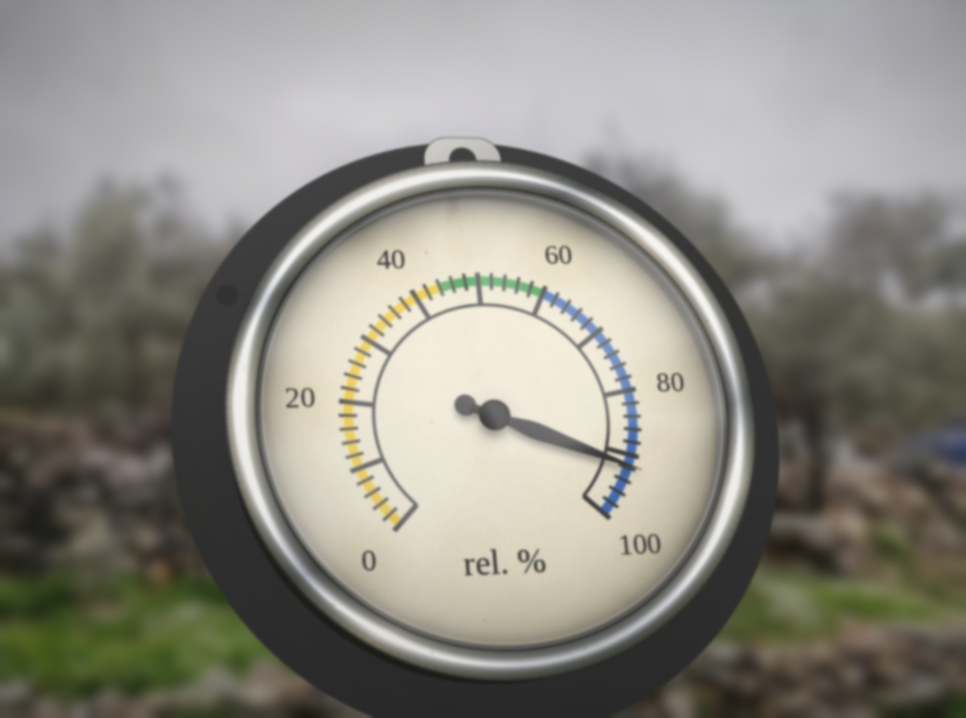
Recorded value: 92; %
